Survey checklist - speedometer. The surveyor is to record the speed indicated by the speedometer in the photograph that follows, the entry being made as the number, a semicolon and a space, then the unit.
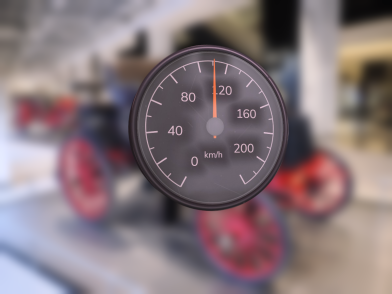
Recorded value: 110; km/h
